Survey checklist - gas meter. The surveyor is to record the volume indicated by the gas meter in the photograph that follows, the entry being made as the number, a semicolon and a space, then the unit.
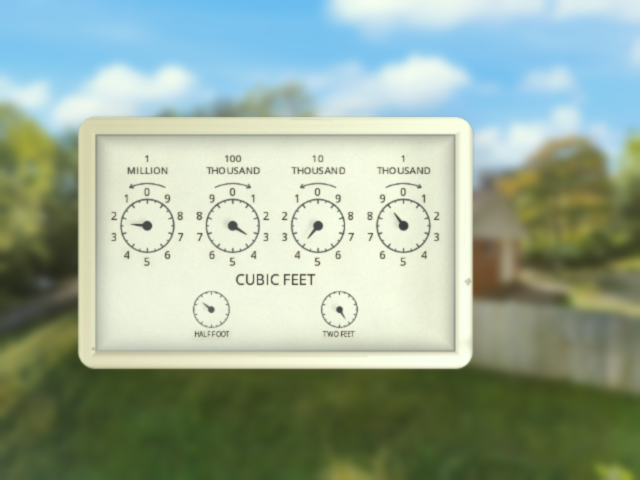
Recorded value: 233900; ft³
